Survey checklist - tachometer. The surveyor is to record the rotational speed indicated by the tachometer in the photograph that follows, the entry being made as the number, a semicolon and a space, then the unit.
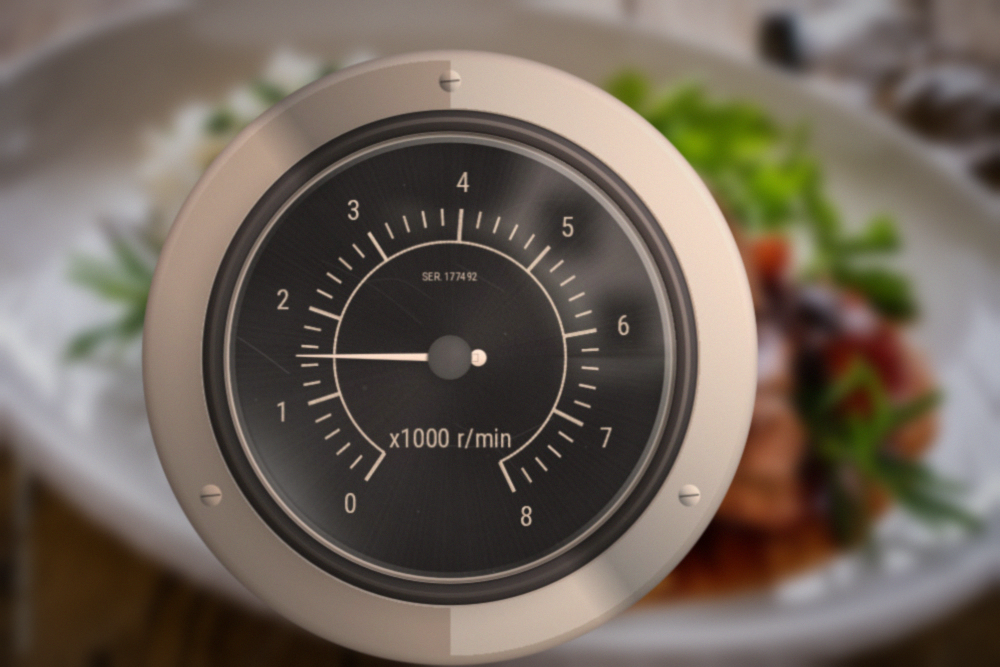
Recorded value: 1500; rpm
